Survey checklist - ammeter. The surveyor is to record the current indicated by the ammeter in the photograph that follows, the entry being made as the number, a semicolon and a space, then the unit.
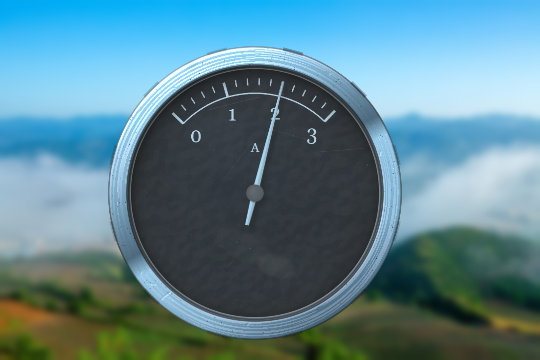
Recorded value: 2; A
